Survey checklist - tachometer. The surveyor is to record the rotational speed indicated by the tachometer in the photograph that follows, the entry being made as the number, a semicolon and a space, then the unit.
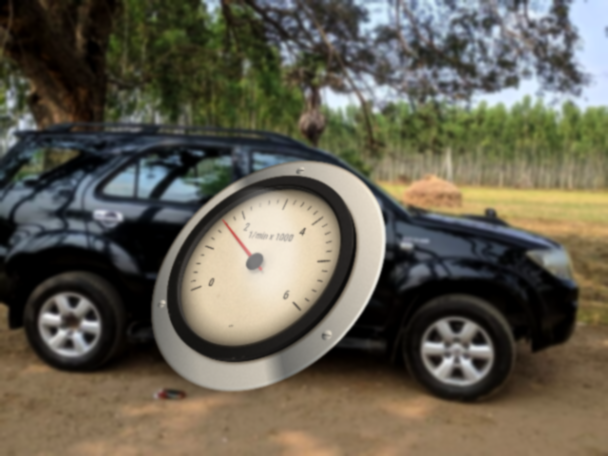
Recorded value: 1600; rpm
